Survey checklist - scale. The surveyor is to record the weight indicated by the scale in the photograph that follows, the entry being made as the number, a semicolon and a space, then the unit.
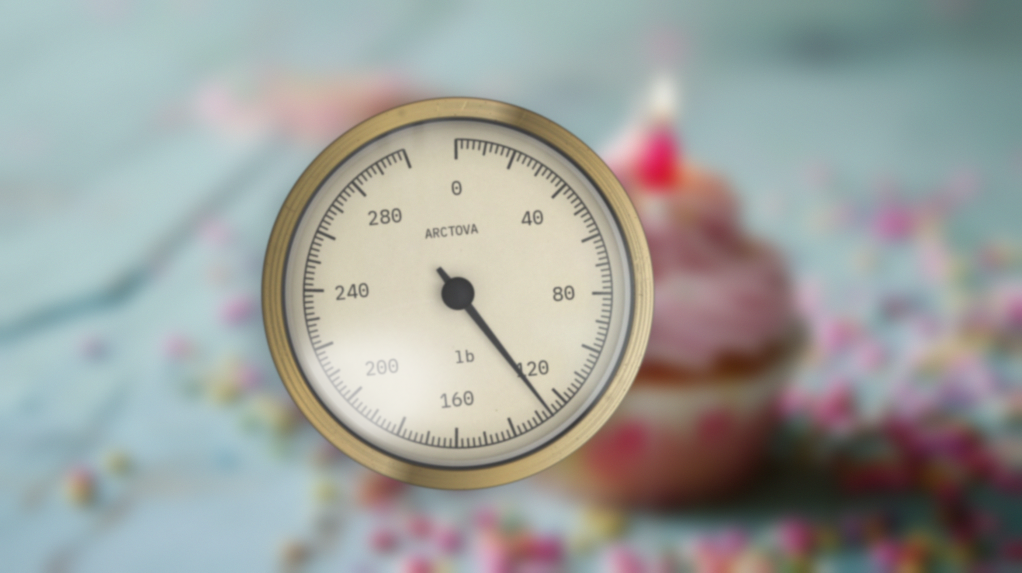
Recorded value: 126; lb
